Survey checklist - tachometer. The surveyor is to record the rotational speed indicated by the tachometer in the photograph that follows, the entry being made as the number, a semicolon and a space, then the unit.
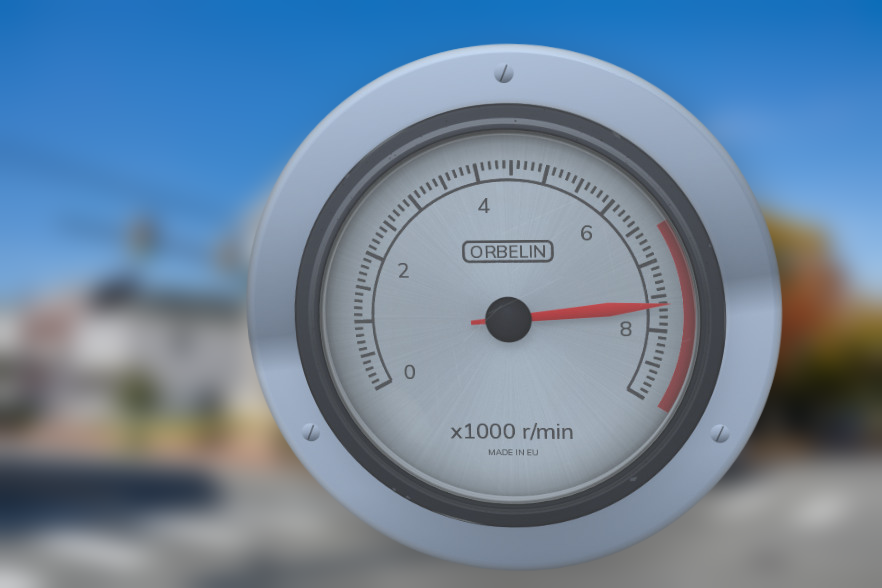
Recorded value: 7600; rpm
